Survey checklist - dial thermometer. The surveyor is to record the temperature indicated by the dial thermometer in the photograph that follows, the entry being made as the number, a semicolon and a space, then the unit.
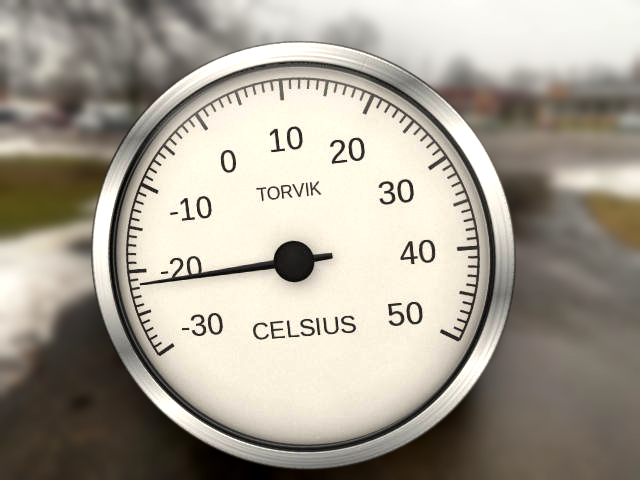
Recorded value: -21.5; °C
